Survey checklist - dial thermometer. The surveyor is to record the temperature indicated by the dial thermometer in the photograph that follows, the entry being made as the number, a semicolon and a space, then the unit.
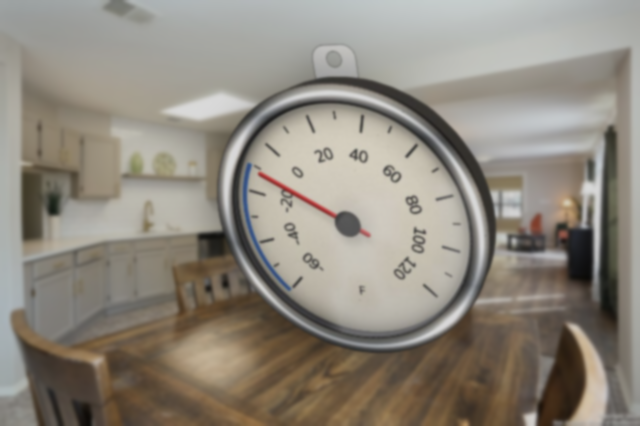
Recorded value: -10; °F
